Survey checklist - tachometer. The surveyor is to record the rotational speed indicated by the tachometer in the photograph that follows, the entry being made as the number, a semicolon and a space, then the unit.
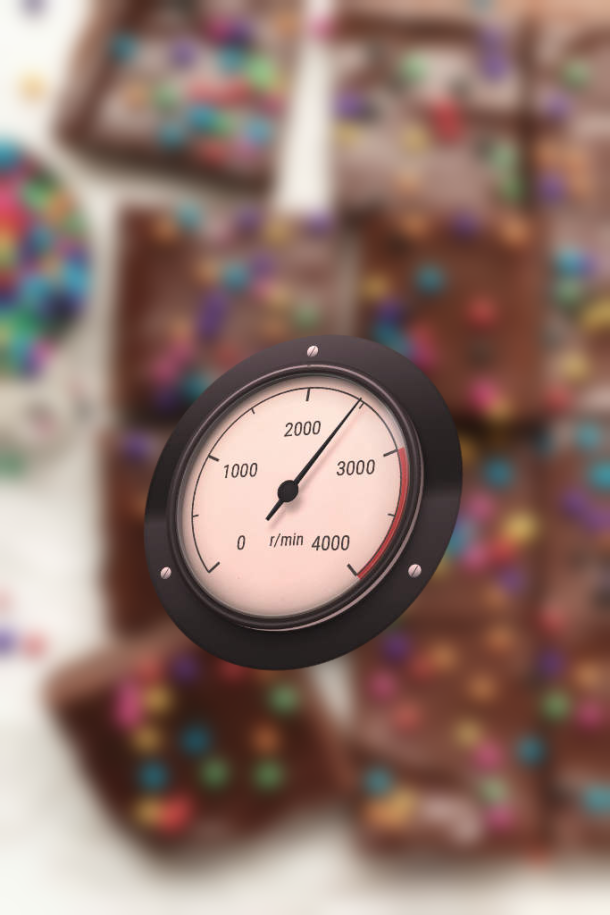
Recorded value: 2500; rpm
